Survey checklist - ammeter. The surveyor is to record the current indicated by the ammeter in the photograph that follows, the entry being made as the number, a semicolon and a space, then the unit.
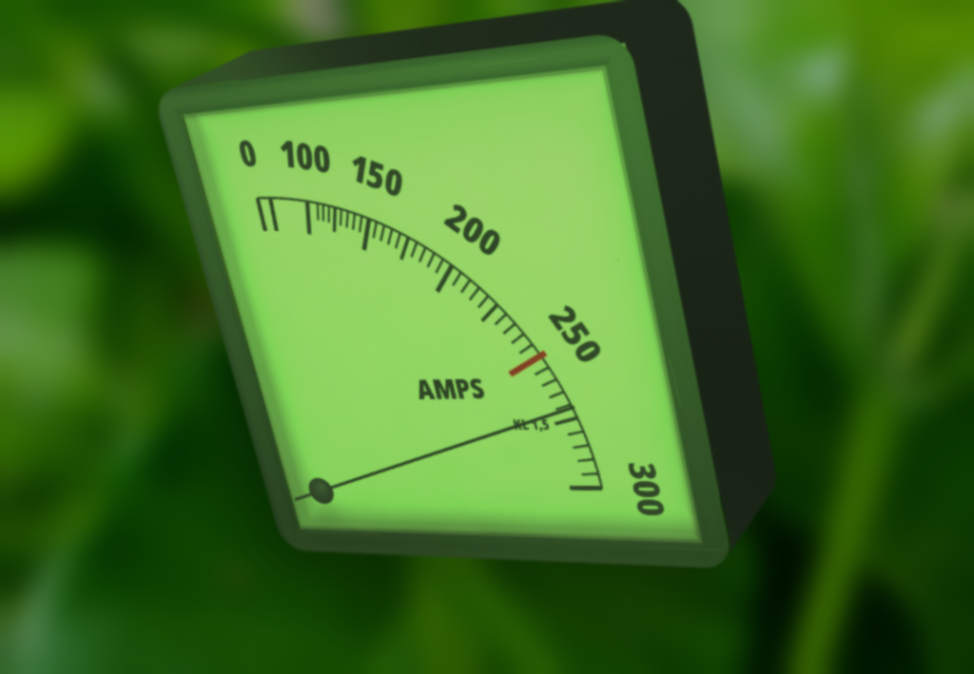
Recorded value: 270; A
